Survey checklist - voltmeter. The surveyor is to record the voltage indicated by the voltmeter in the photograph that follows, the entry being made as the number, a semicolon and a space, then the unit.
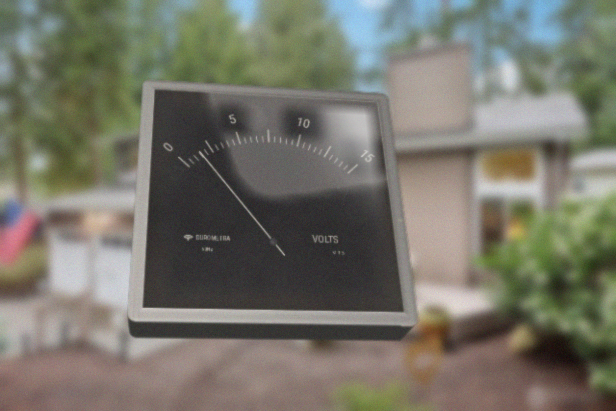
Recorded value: 1.5; V
